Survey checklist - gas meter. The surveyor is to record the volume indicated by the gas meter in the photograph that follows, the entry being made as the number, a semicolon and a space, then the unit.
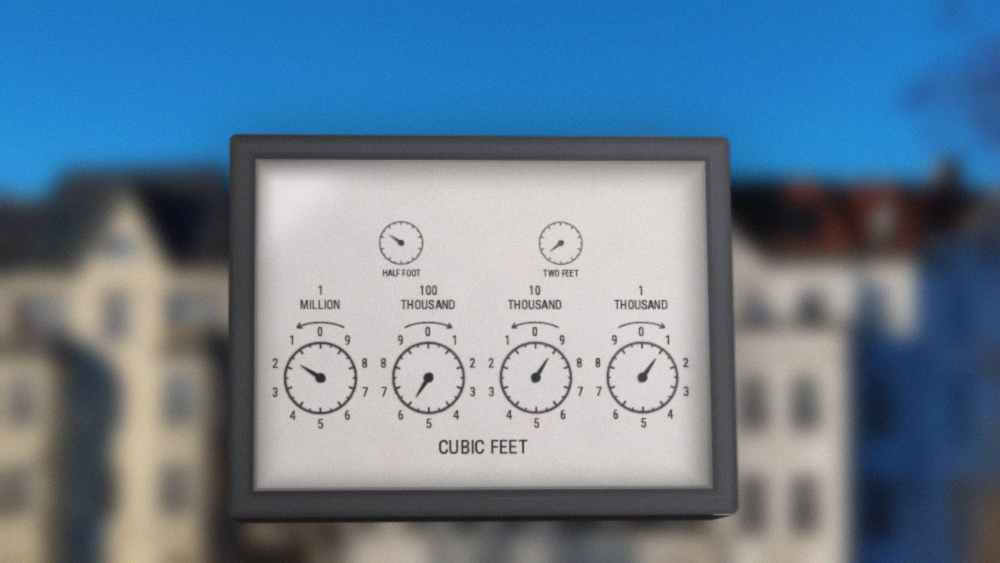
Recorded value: 159100; ft³
